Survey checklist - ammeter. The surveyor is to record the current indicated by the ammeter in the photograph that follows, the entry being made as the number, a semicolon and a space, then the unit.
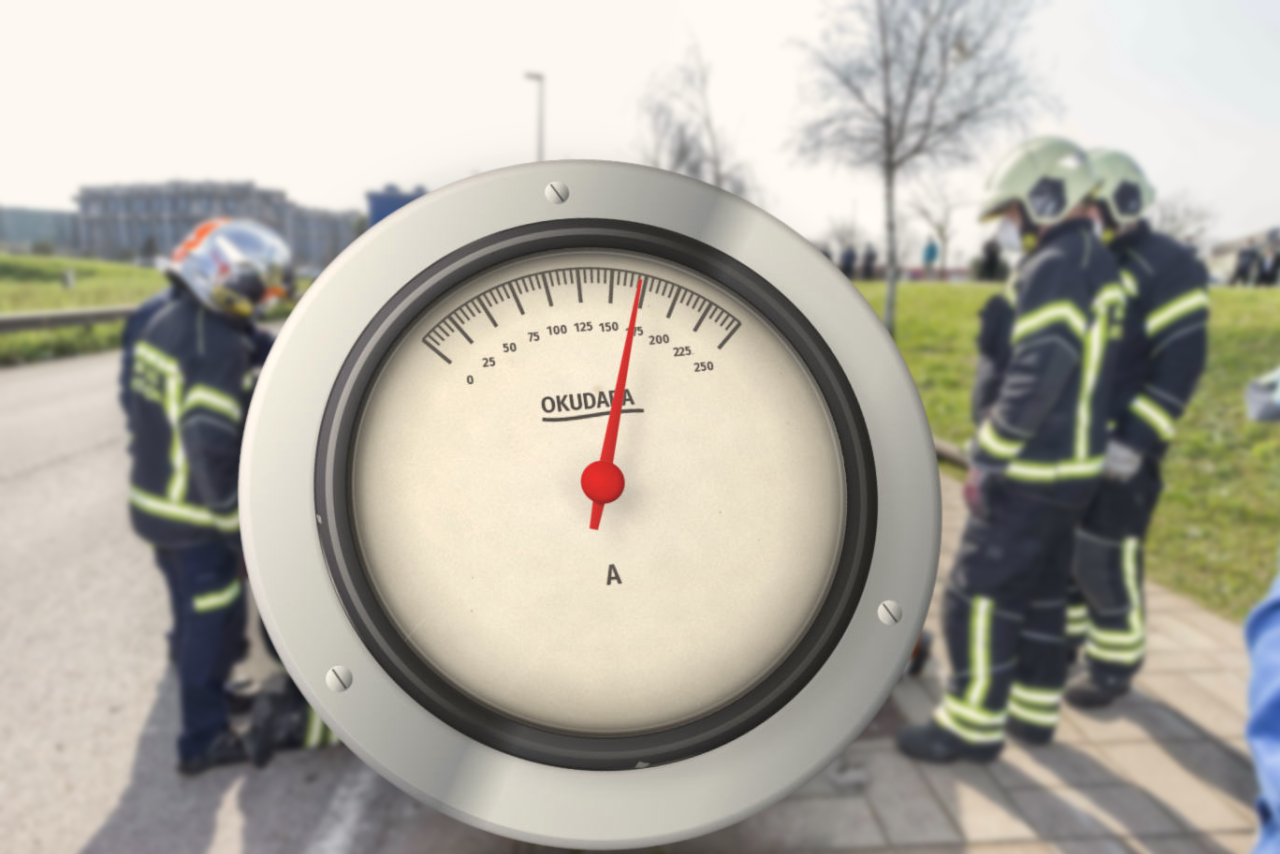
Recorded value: 170; A
